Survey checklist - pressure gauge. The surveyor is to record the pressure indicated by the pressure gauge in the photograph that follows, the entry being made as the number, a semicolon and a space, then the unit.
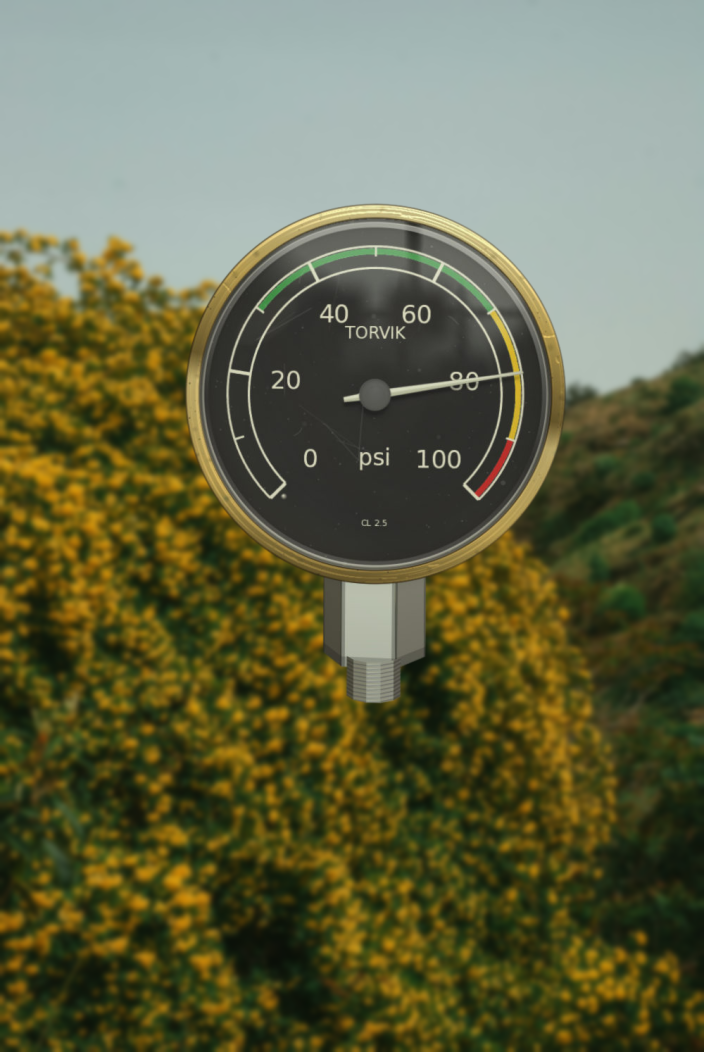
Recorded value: 80; psi
